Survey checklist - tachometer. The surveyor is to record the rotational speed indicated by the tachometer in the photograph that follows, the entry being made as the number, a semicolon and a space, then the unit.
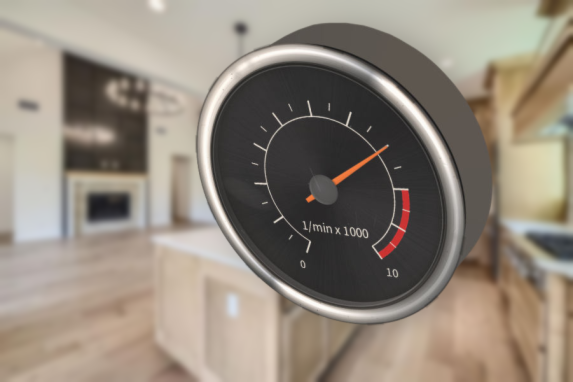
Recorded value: 7000; rpm
